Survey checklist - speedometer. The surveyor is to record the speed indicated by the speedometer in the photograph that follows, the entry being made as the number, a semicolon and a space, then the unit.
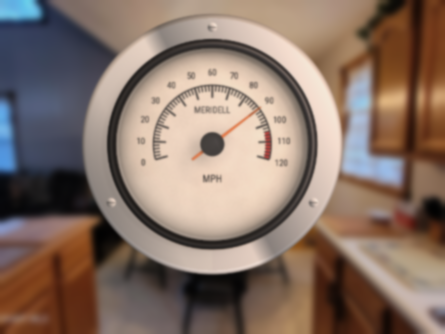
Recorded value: 90; mph
